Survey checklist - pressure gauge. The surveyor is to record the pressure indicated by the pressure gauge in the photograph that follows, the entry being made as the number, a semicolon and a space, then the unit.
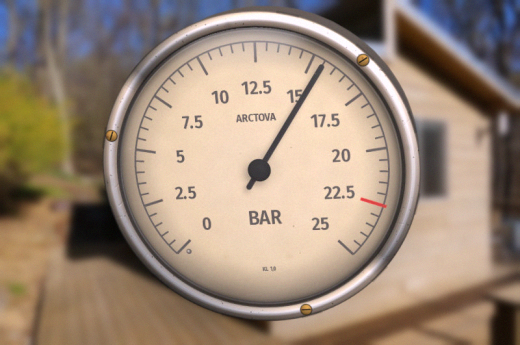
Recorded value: 15.5; bar
